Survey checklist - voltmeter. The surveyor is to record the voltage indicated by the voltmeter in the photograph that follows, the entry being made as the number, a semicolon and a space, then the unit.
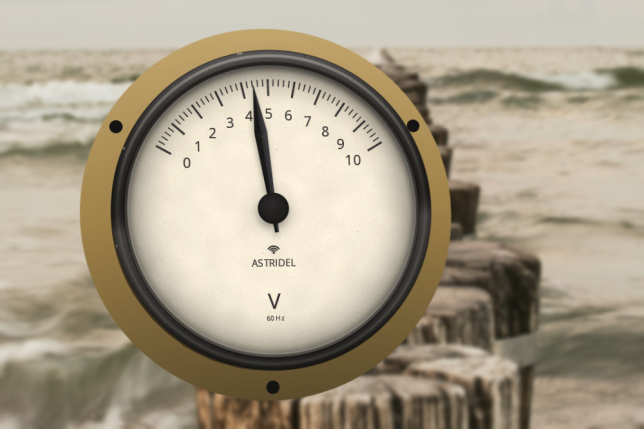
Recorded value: 4.4; V
